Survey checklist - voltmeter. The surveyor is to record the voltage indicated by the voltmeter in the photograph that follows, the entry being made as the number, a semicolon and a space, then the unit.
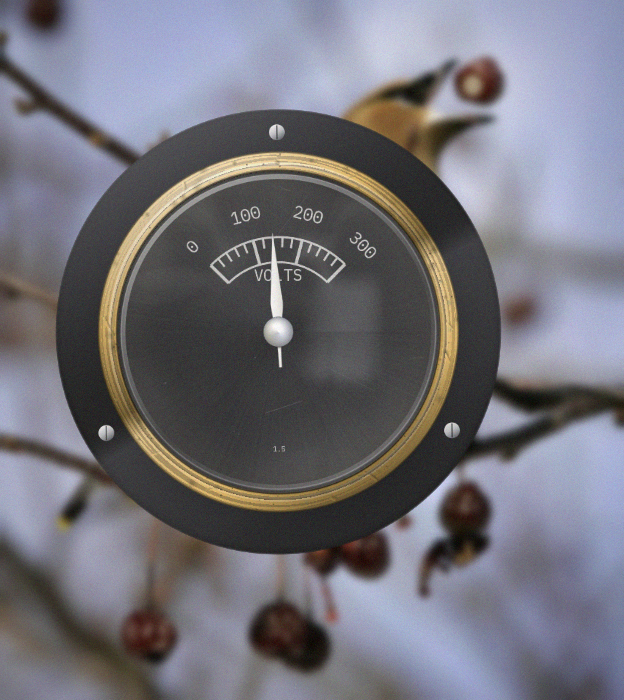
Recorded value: 140; V
